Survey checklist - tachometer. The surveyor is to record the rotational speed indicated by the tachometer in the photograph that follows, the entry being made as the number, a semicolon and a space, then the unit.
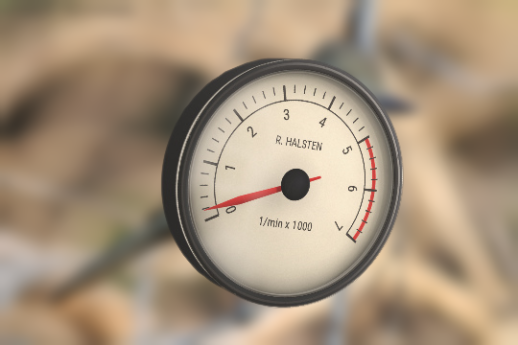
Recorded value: 200; rpm
